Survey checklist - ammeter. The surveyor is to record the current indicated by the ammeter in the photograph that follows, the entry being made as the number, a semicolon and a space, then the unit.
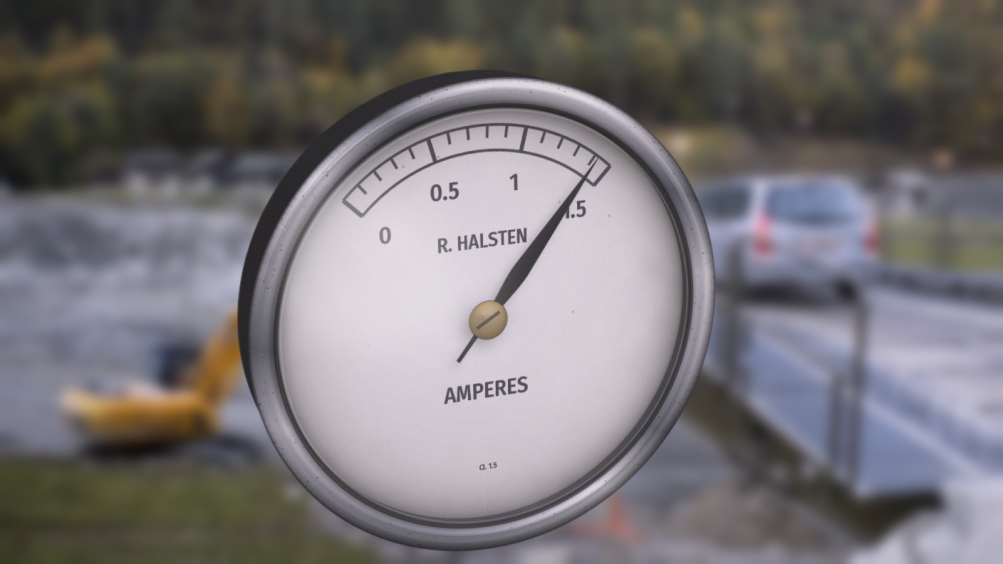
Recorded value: 1.4; A
